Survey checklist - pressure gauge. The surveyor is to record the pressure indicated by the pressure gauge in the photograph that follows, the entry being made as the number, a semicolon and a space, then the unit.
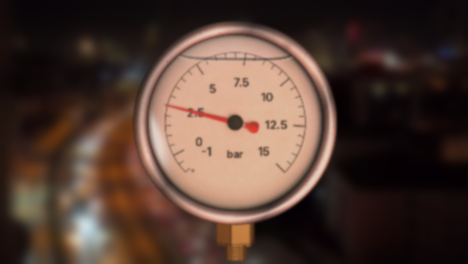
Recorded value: 2.5; bar
